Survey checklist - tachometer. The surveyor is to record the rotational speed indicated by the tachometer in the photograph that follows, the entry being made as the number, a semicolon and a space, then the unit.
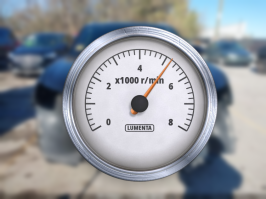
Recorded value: 5200; rpm
